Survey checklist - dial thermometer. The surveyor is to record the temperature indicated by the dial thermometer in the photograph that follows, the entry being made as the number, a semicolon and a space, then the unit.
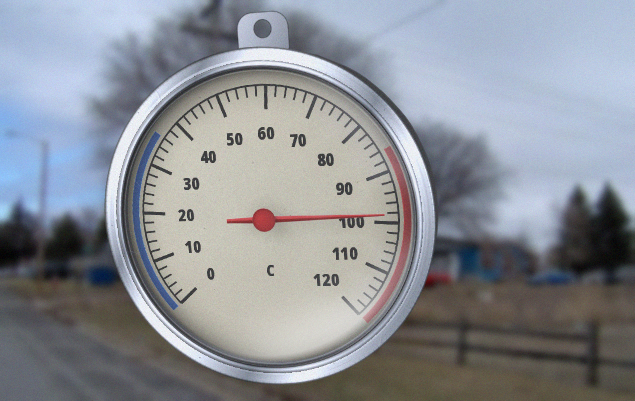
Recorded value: 98; °C
